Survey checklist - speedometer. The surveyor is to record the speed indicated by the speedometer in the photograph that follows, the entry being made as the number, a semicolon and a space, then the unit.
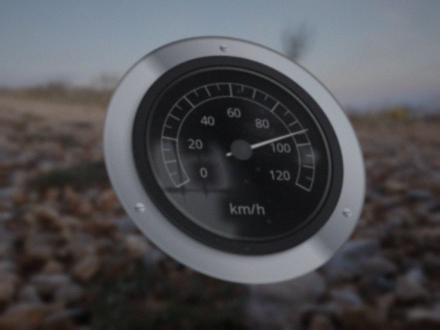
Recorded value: 95; km/h
